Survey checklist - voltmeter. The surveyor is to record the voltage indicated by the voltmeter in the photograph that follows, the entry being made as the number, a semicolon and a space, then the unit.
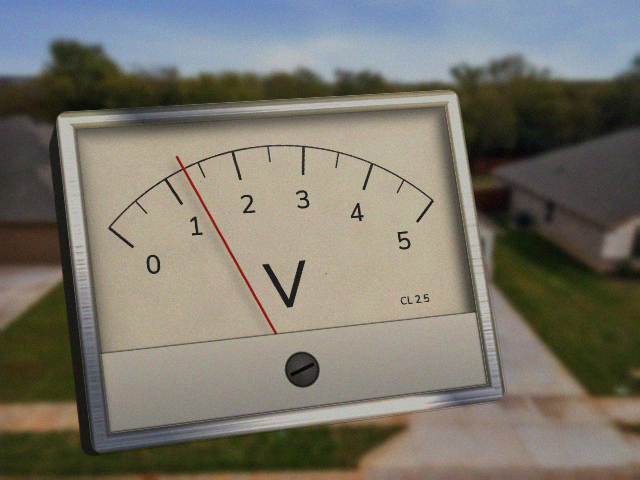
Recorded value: 1.25; V
